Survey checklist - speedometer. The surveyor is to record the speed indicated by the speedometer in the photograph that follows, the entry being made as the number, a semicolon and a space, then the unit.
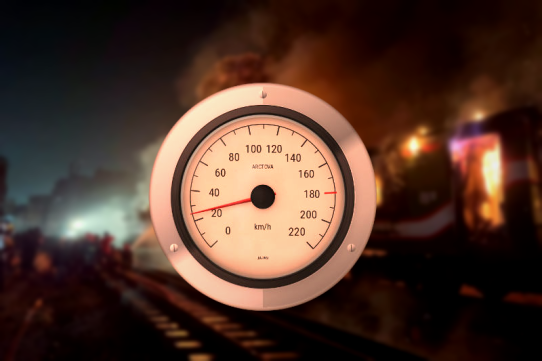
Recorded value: 25; km/h
